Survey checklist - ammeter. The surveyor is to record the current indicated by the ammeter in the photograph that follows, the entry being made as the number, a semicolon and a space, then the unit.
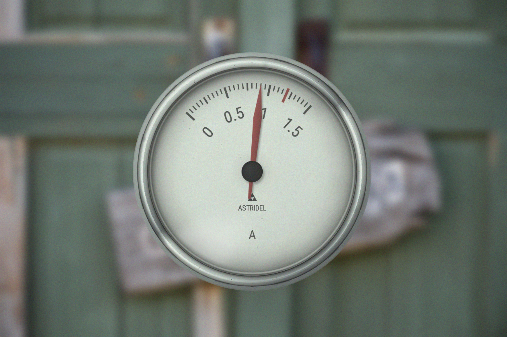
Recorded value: 0.9; A
